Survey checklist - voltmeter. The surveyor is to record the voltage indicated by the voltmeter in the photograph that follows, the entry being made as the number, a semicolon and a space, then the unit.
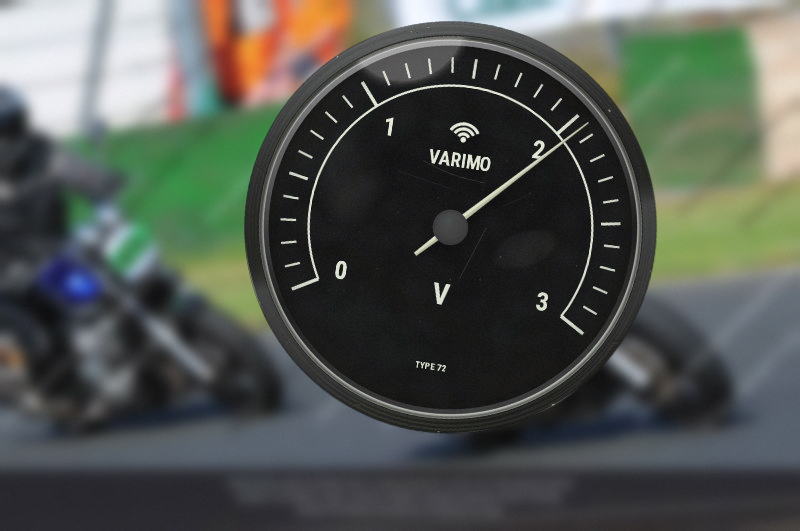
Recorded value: 2.05; V
